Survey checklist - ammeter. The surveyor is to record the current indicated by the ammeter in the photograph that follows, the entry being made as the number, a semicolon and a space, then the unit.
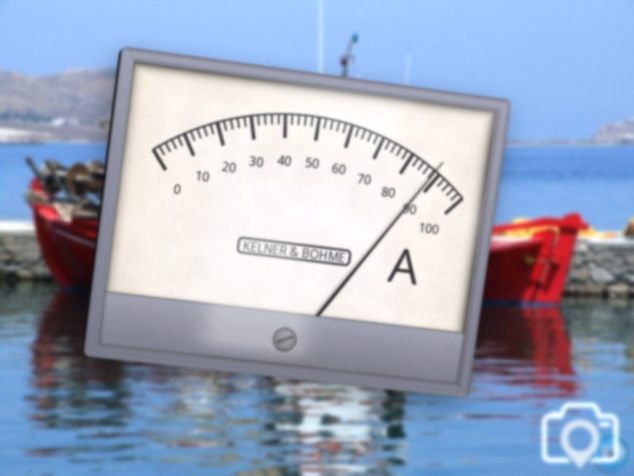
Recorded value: 88; A
